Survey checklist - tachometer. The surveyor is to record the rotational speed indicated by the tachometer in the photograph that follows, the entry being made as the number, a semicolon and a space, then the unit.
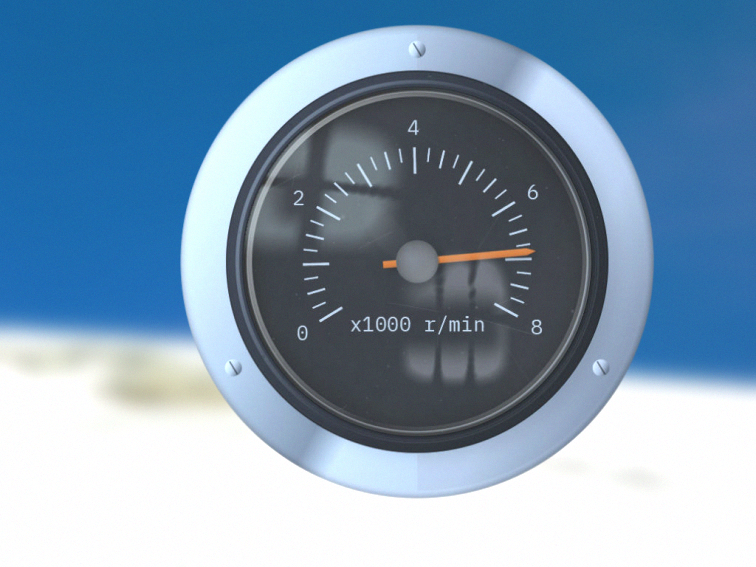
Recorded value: 6875; rpm
